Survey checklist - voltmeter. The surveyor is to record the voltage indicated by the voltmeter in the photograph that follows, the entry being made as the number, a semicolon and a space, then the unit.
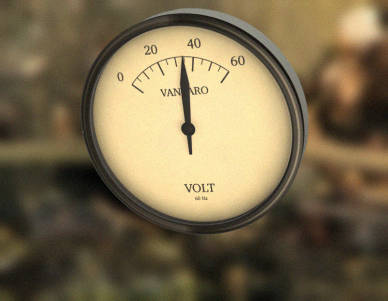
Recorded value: 35; V
